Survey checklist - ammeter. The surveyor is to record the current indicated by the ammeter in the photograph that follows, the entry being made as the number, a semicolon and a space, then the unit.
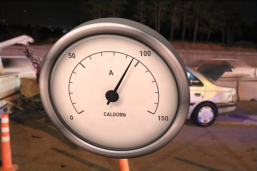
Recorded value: 95; A
